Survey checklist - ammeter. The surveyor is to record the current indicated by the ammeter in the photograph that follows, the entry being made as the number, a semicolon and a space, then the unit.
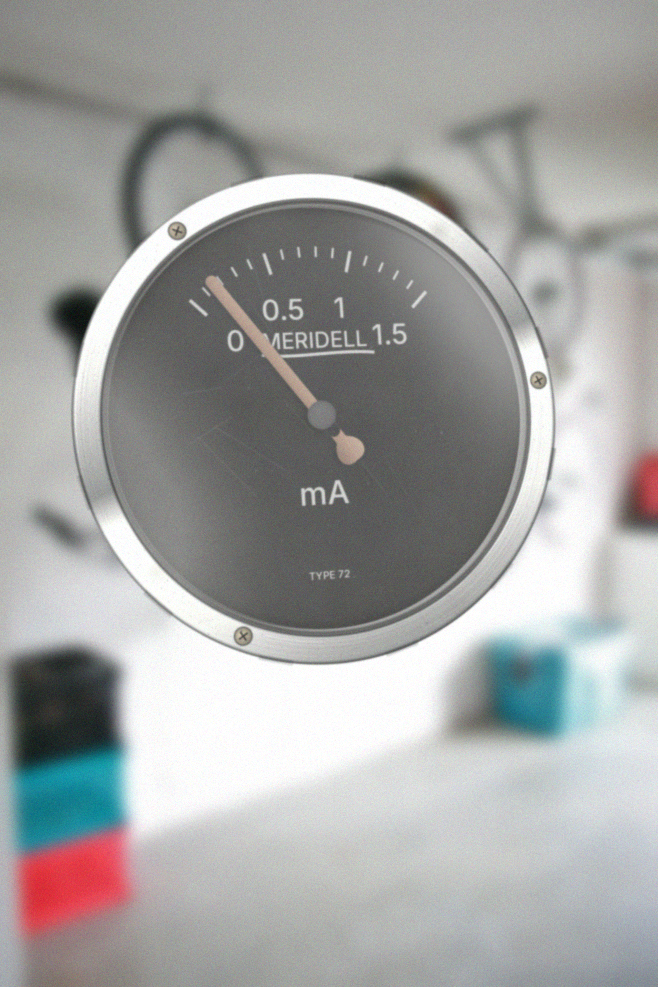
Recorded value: 0.15; mA
